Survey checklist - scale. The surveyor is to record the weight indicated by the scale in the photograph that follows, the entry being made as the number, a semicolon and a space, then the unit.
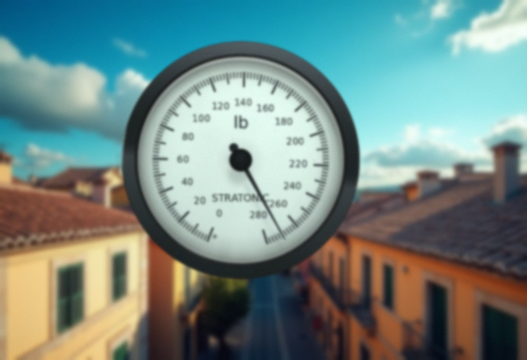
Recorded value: 270; lb
